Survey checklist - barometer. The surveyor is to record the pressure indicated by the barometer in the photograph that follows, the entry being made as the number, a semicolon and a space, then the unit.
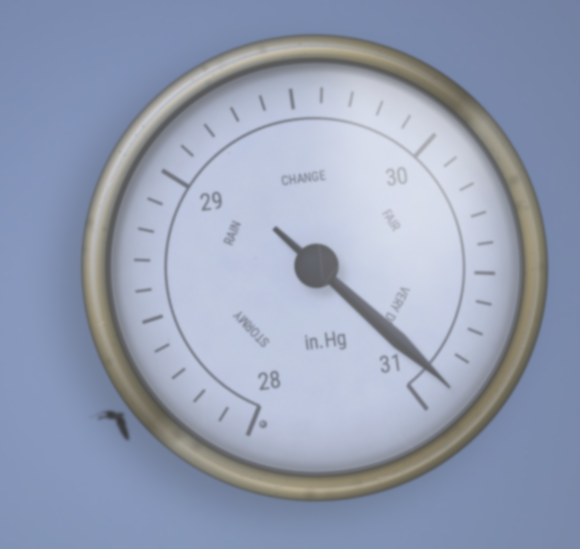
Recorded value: 30.9; inHg
